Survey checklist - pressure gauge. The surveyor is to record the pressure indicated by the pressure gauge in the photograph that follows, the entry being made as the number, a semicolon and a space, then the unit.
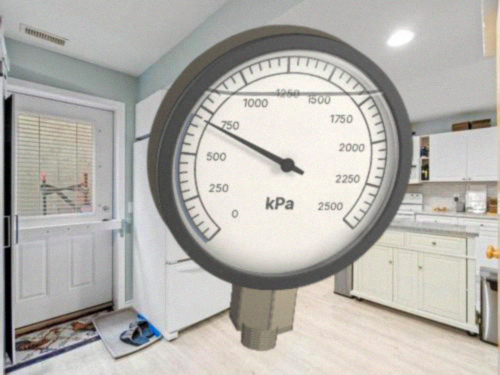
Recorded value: 700; kPa
